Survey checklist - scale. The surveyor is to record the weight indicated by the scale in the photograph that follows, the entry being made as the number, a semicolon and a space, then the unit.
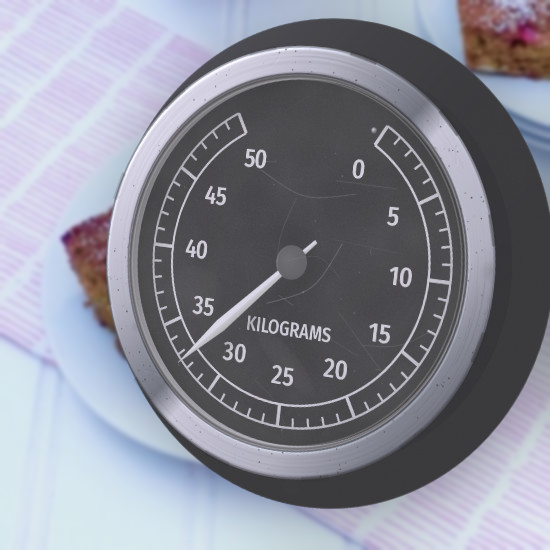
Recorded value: 32.5; kg
